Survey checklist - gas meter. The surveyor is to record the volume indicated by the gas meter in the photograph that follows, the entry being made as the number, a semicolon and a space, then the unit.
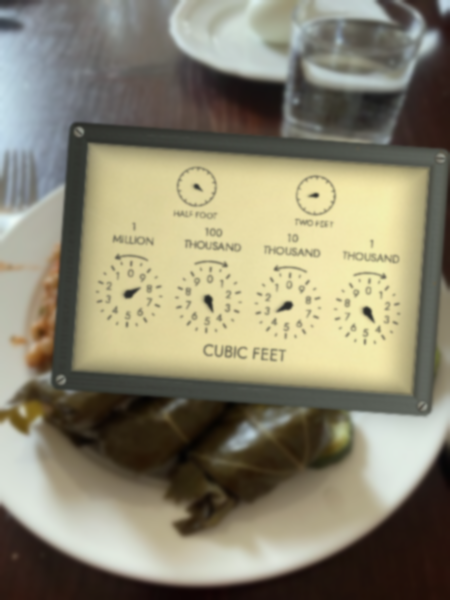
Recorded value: 843400; ft³
